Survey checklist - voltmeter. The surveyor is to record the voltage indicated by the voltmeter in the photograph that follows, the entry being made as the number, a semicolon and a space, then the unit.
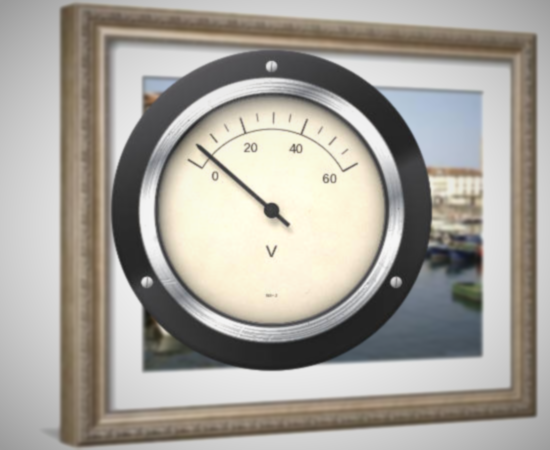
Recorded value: 5; V
